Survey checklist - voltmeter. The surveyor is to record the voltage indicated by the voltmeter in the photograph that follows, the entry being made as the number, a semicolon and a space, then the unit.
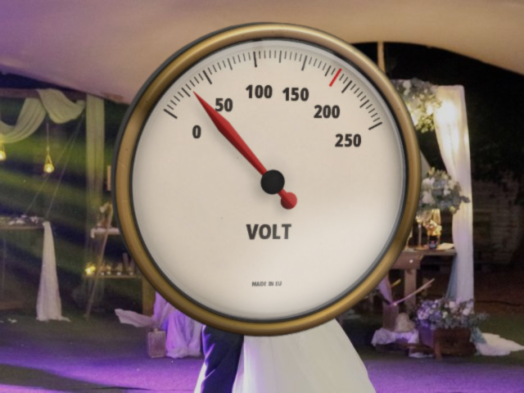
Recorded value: 30; V
